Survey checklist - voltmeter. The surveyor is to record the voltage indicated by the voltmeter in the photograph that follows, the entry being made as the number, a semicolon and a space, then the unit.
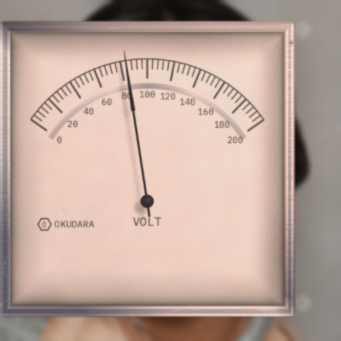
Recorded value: 84; V
